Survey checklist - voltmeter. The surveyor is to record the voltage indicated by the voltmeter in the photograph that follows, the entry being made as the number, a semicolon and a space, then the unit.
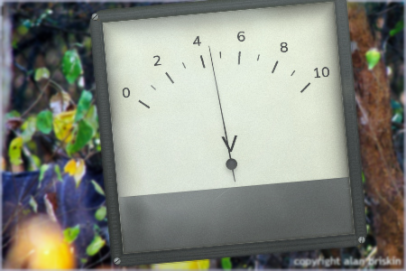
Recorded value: 4.5; V
